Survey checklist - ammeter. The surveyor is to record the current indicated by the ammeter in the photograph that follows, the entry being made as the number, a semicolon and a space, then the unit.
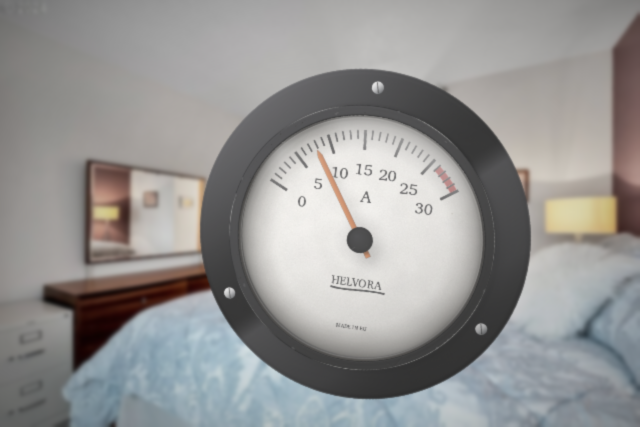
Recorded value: 8; A
